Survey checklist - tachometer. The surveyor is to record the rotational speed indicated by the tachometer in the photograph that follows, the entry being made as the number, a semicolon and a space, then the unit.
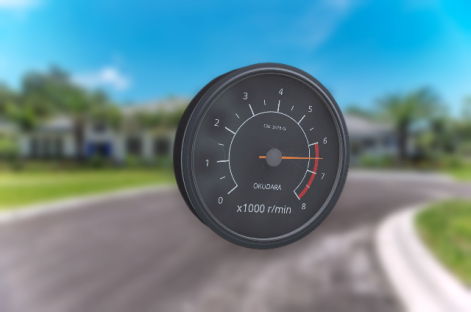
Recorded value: 6500; rpm
